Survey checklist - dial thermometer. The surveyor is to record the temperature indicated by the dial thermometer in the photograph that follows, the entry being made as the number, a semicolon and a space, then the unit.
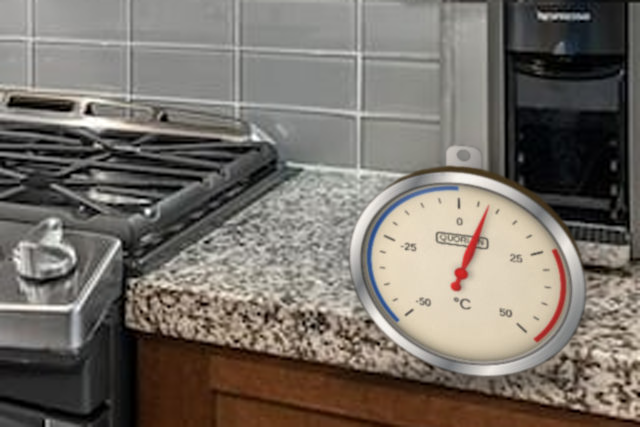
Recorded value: 7.5; °C
